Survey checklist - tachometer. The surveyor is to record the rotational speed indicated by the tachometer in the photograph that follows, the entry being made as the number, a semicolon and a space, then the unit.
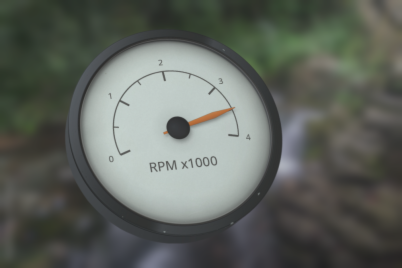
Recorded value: 3500; rpm
